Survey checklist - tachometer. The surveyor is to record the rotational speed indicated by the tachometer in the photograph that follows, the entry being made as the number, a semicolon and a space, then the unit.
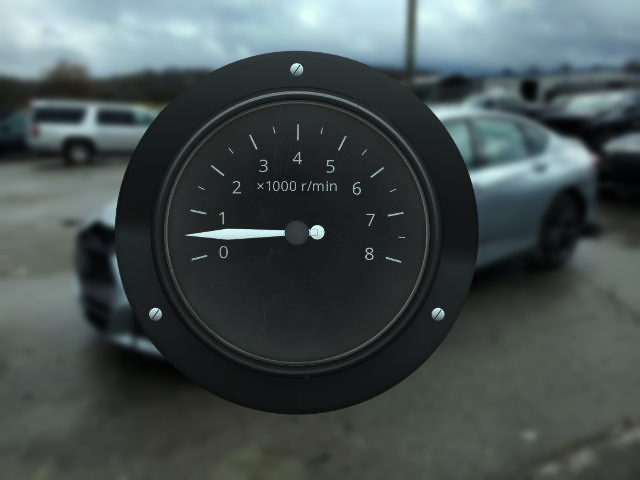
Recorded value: 500; rpm
